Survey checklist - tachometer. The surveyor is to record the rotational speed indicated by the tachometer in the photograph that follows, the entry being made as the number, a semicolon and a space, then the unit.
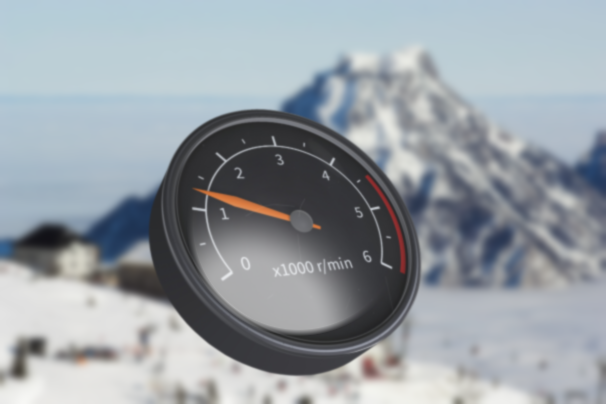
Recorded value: 1250; rpm
